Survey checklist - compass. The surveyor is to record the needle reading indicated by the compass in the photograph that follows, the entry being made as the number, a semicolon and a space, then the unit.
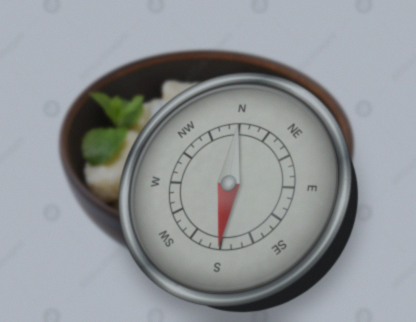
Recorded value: 180; °
